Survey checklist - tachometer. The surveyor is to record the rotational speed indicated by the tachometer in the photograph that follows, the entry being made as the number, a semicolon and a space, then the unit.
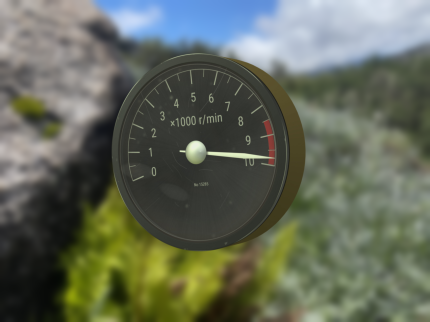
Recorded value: 9750; rpm
